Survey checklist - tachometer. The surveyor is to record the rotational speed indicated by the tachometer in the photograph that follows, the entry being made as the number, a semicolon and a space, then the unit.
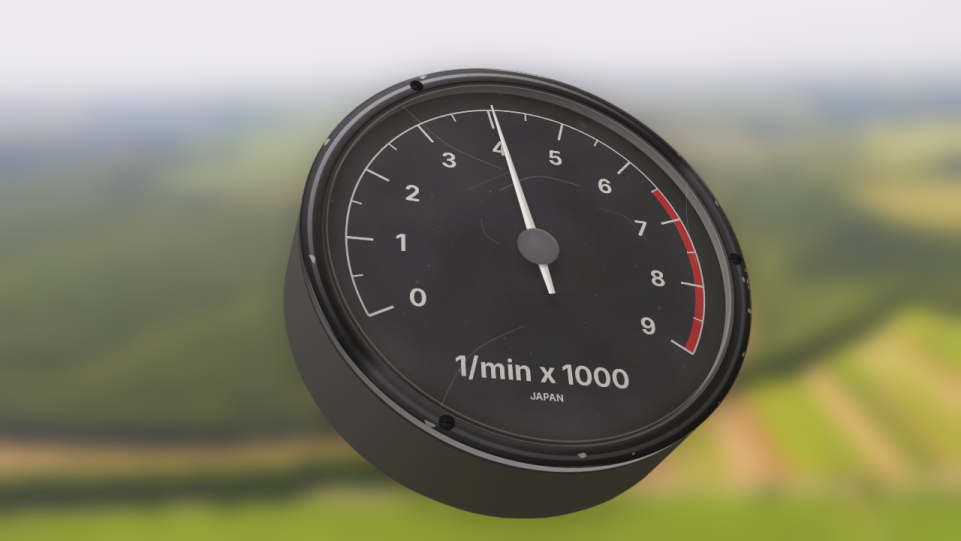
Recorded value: 4000; rpm
